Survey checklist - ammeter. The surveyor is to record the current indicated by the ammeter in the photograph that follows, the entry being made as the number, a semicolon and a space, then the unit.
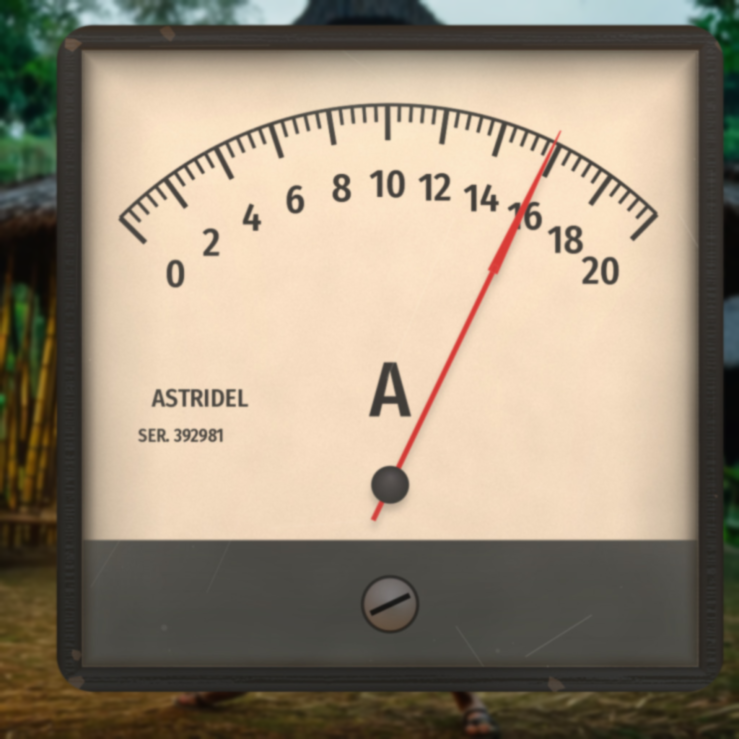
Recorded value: 15.8; A
